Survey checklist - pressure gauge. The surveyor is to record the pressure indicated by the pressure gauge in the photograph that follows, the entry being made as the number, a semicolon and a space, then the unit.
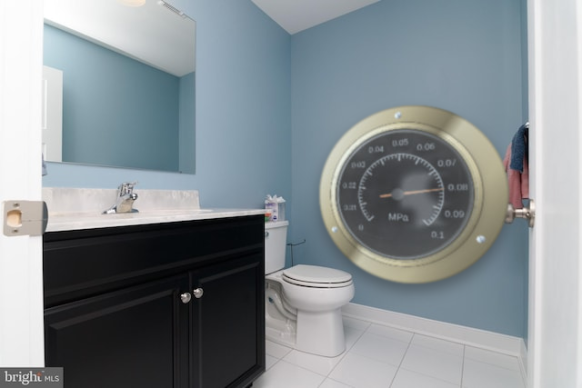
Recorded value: 0.08; MPa
